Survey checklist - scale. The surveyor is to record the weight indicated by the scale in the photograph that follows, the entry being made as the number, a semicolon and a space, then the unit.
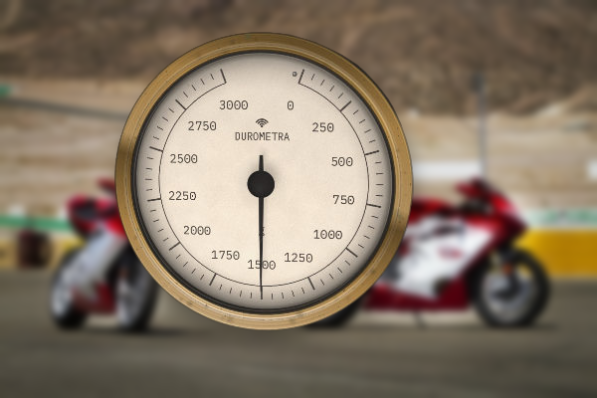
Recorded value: 1500; g
